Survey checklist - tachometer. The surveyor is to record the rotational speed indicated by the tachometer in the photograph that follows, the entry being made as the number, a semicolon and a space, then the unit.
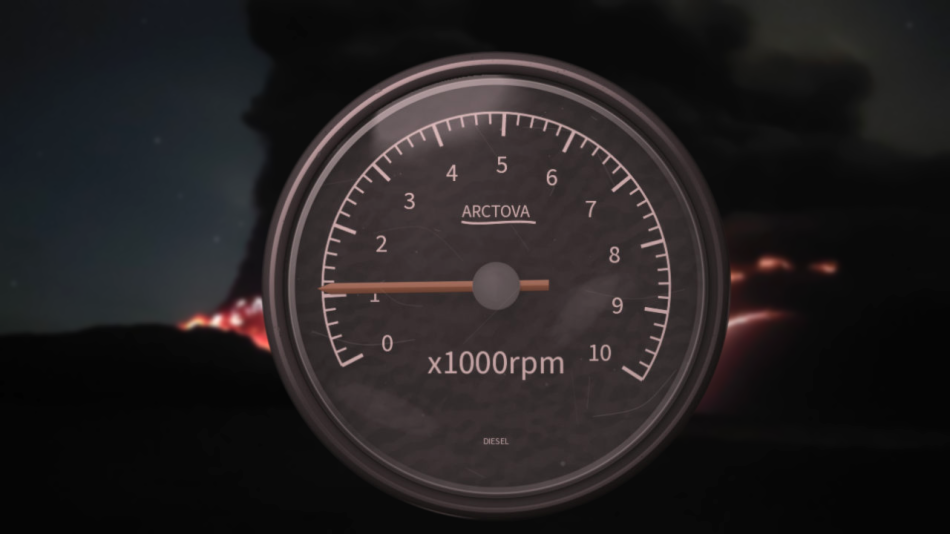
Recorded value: 1100; rpm
